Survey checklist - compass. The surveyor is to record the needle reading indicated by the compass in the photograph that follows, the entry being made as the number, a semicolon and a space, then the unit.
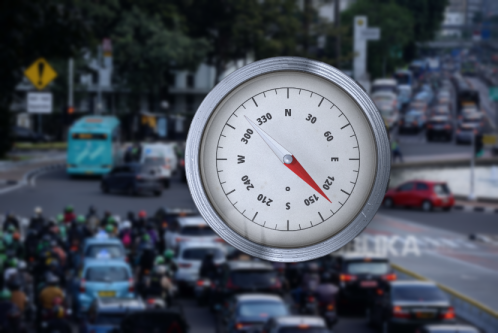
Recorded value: 135; °
